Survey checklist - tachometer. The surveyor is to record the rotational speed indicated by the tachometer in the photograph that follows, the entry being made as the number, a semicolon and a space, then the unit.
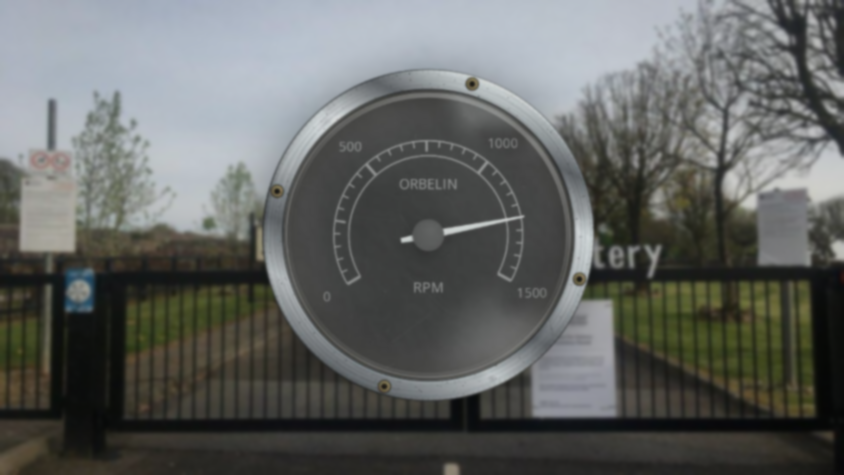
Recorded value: 1250; rpm
